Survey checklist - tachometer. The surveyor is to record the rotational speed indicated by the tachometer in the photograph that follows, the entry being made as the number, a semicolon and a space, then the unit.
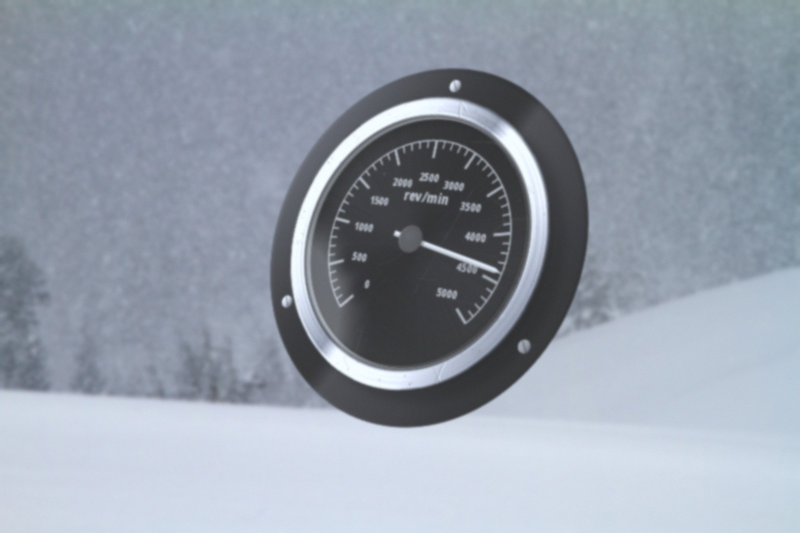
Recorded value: 4400; rpm
